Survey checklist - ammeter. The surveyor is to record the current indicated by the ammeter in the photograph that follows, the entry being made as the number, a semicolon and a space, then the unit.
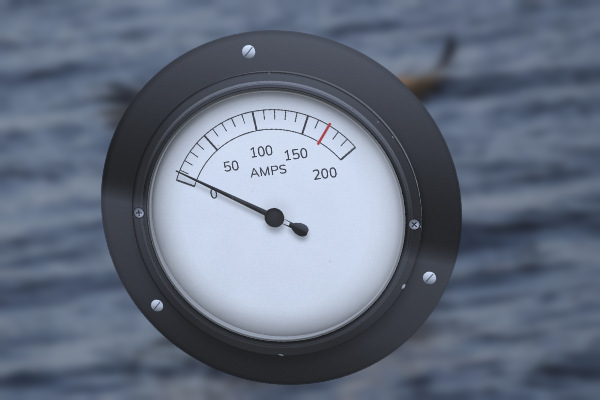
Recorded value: 10; A
